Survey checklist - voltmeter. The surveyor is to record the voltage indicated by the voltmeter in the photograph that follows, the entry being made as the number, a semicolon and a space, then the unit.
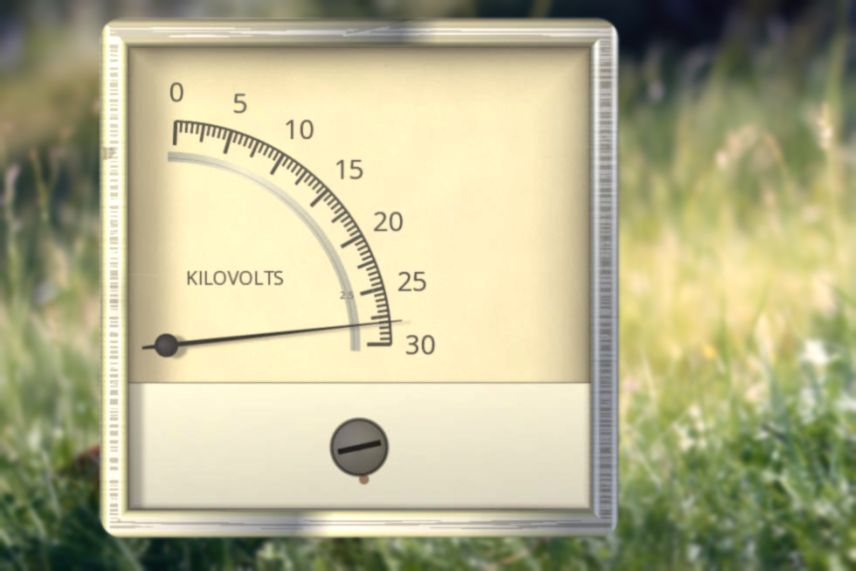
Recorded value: 28; kV
